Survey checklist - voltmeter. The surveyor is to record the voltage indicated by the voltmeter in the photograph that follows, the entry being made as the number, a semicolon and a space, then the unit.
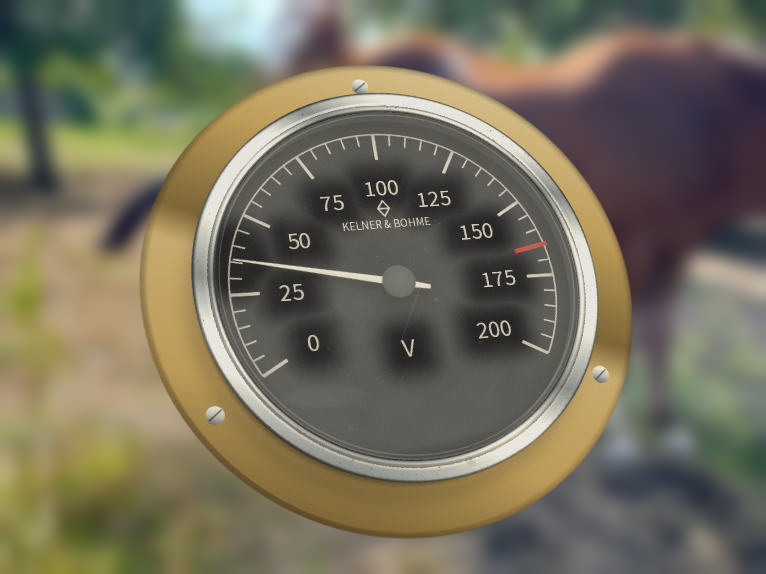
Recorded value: 35; V
